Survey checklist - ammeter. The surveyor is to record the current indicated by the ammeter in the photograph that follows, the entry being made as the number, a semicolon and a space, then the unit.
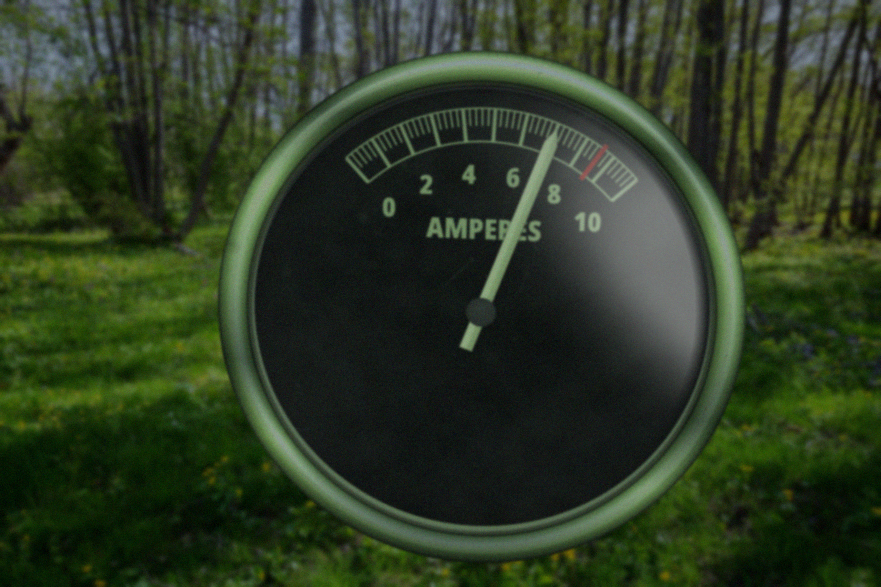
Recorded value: 7; A
